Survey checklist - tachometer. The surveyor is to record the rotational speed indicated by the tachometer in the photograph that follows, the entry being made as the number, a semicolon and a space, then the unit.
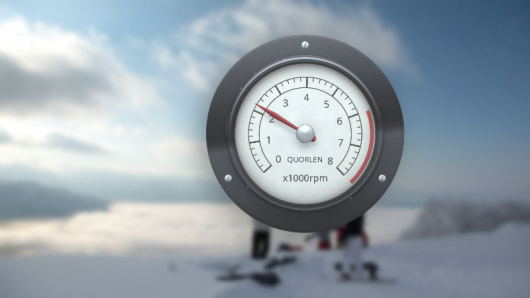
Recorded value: 2200; rpm
